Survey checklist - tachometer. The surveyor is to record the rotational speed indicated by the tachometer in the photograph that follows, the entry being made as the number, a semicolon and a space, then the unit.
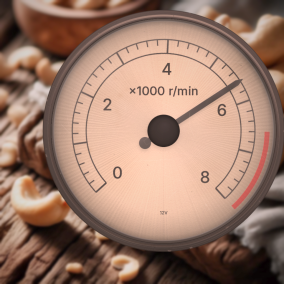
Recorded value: 5600; rpm
